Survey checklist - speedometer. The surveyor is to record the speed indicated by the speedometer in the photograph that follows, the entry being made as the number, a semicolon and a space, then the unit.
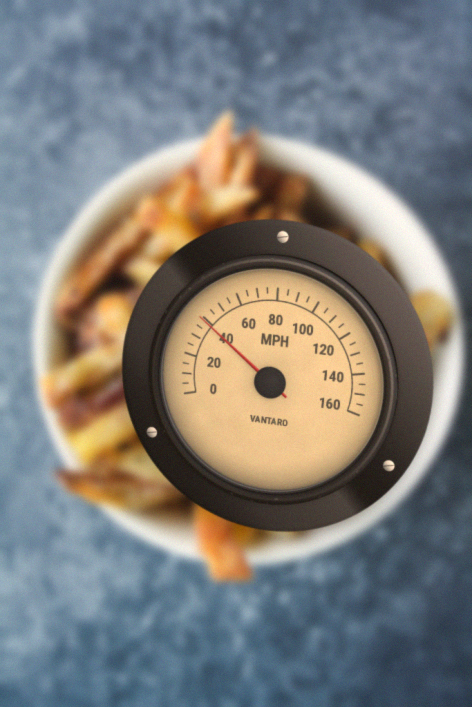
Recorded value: 40; mph
